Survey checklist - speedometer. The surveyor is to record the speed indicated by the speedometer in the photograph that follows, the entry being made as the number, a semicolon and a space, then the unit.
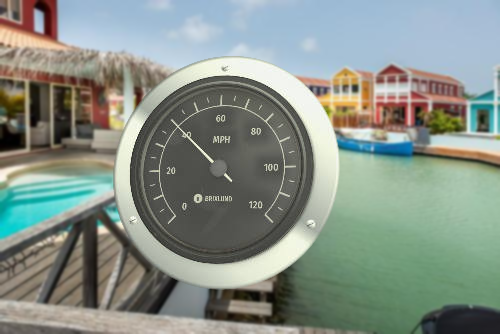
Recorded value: 40; mph
